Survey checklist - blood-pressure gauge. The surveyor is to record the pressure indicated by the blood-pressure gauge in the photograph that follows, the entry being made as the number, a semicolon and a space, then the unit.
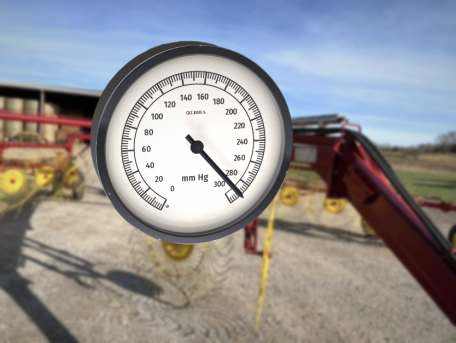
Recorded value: 290; mmHg
